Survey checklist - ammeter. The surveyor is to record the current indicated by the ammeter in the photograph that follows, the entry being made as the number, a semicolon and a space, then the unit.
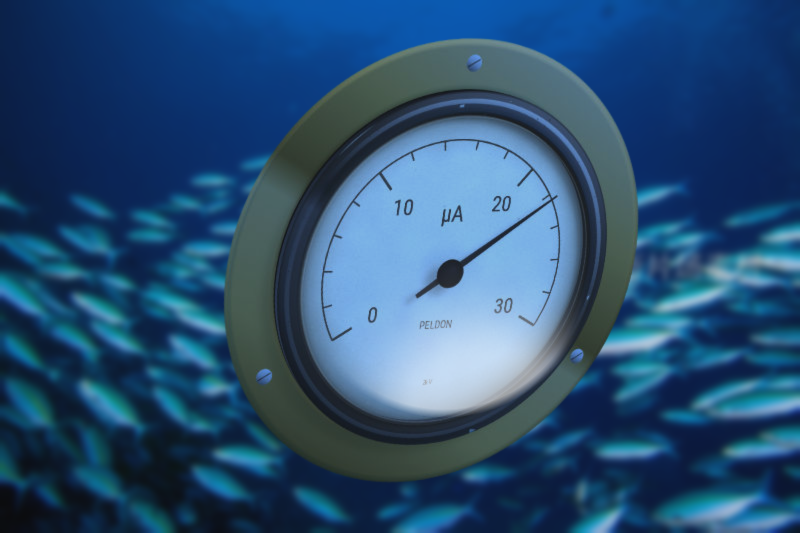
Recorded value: 22; µA
